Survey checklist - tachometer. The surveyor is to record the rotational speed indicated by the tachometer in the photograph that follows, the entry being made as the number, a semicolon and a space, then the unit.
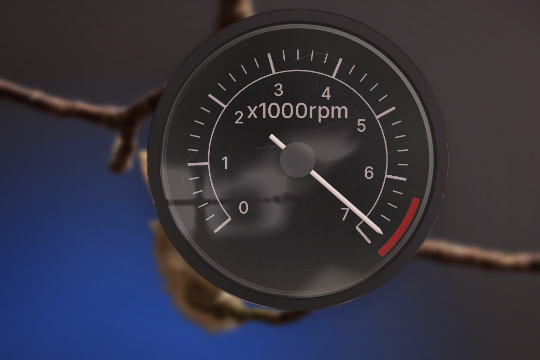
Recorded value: 6800; rpm
